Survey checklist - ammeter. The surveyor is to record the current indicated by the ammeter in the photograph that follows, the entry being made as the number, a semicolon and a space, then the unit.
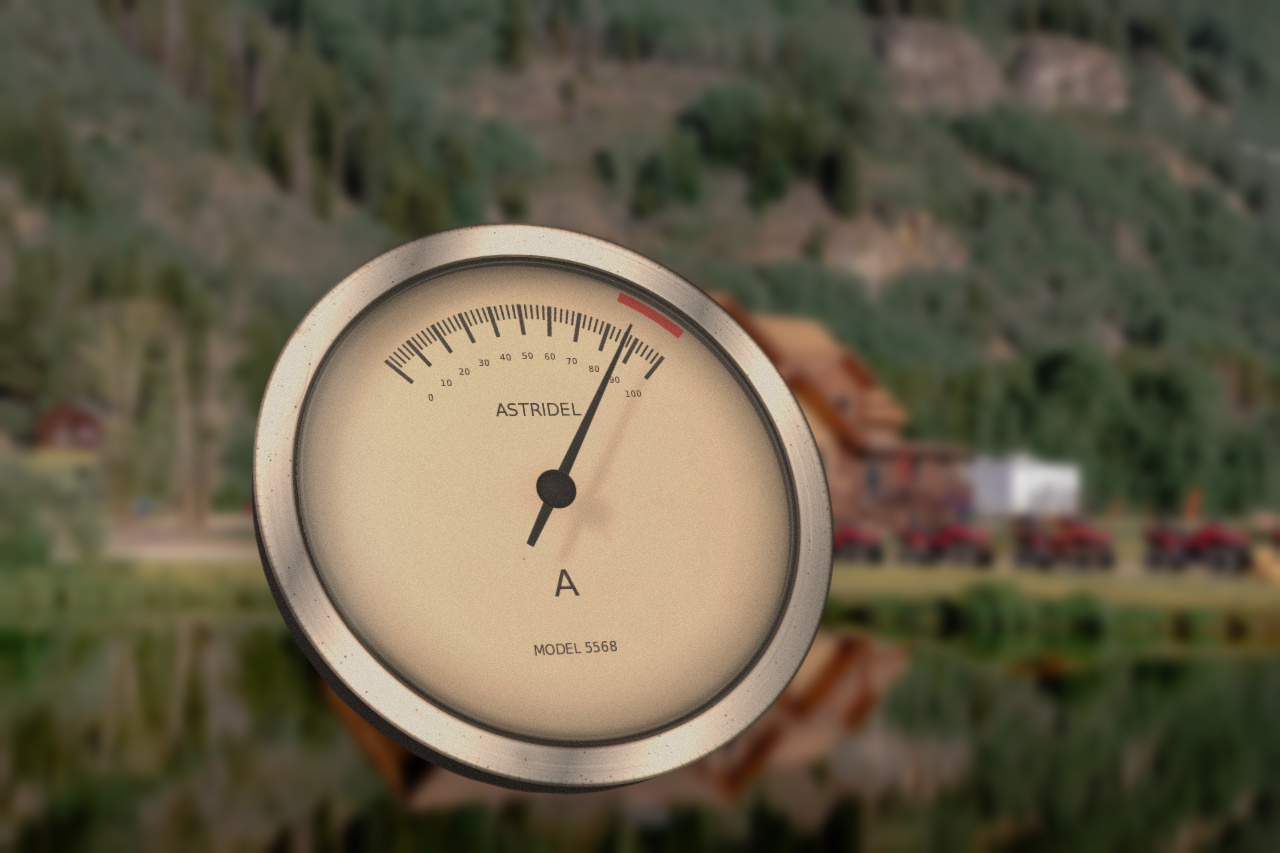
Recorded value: 86; A
